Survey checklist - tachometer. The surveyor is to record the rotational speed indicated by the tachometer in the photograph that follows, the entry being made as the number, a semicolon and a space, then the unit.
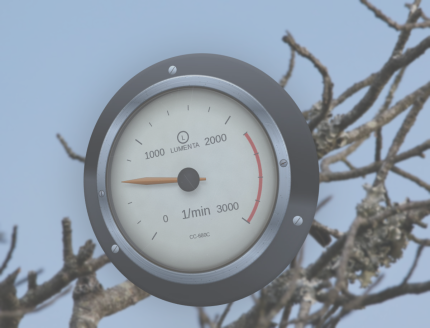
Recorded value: 600; rpm
